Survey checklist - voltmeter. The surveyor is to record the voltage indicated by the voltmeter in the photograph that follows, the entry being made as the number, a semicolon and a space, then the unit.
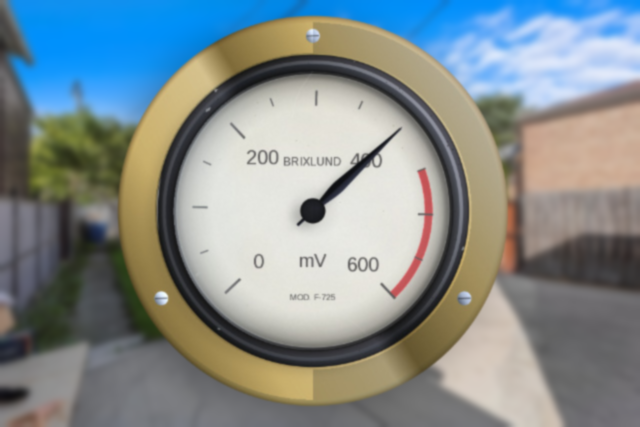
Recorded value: 400; mV
